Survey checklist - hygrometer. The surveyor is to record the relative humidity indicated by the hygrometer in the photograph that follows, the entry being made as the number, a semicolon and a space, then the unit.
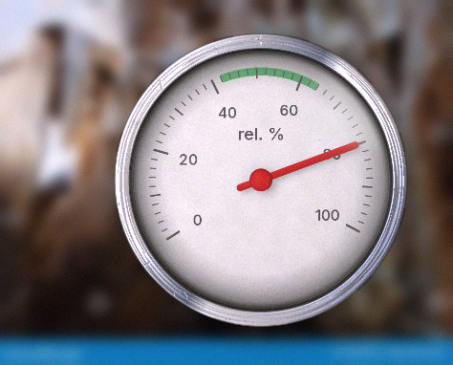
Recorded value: 80; %
